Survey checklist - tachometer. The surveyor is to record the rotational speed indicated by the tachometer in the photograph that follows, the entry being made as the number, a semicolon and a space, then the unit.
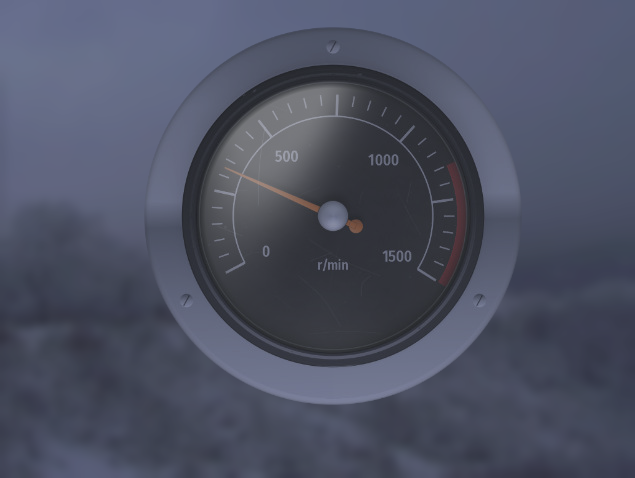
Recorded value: 325; rpm
